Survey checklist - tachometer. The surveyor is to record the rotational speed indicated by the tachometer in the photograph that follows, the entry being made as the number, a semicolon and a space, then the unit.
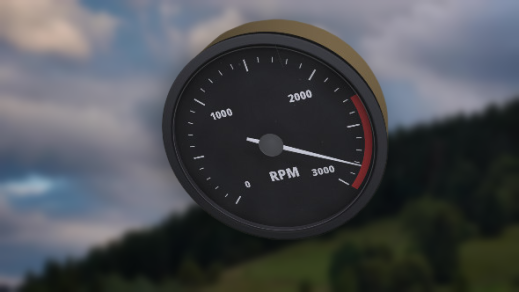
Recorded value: 2800; rpm
